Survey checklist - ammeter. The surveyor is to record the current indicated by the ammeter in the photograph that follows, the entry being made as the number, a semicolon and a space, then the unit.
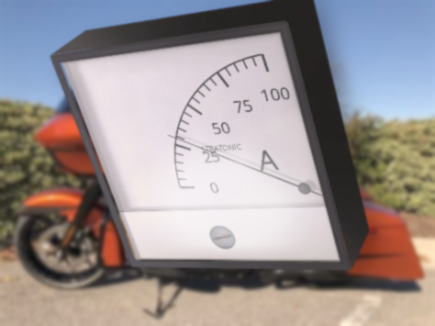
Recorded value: 30; A
